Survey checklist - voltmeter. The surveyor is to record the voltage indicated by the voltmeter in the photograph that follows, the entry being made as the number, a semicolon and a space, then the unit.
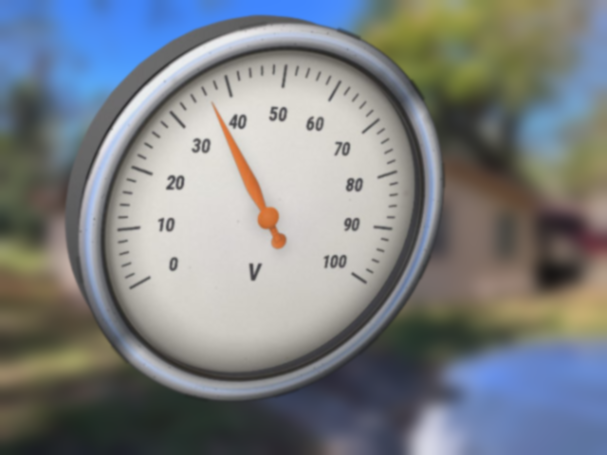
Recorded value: 36; V
